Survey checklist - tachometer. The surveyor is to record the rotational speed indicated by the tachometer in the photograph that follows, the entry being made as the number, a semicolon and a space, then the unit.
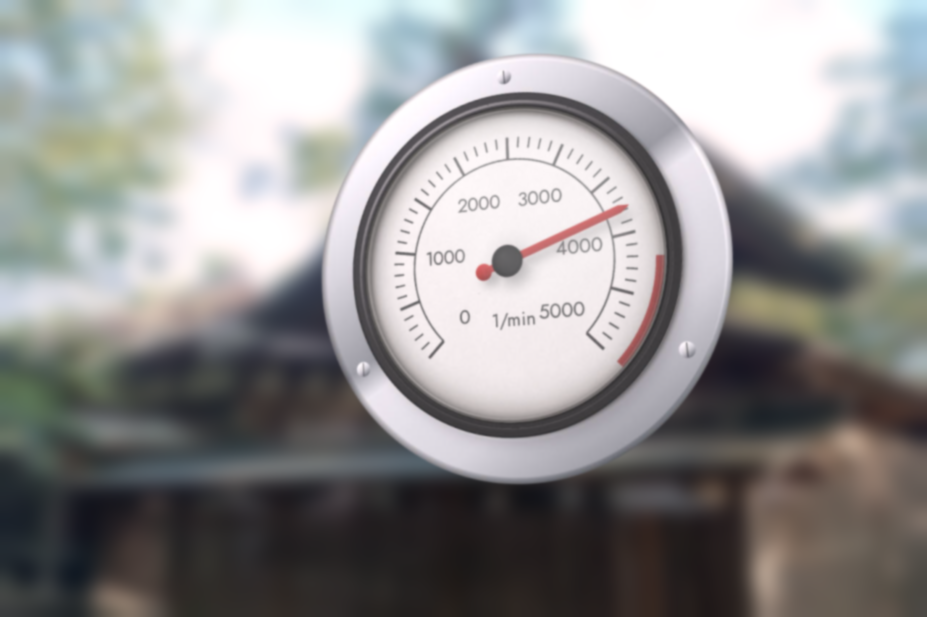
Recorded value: 3800; rpm
